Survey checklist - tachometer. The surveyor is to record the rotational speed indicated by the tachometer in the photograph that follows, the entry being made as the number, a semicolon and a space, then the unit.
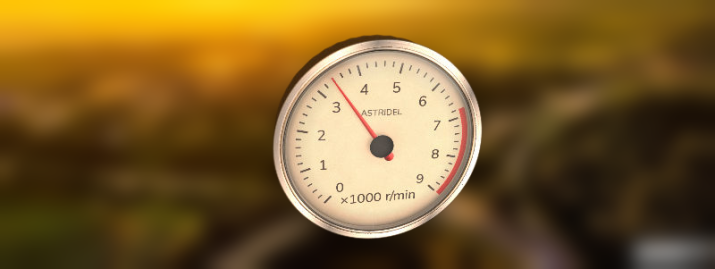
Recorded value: 3400; rpm
